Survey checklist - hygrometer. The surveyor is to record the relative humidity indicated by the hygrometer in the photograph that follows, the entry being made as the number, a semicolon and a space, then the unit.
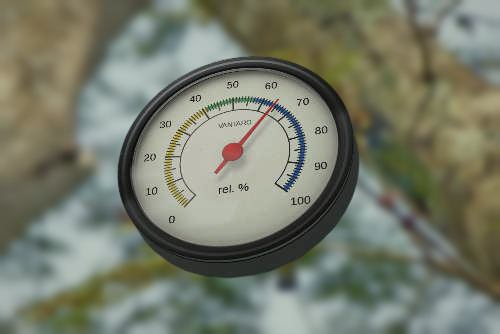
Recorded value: 65; %
